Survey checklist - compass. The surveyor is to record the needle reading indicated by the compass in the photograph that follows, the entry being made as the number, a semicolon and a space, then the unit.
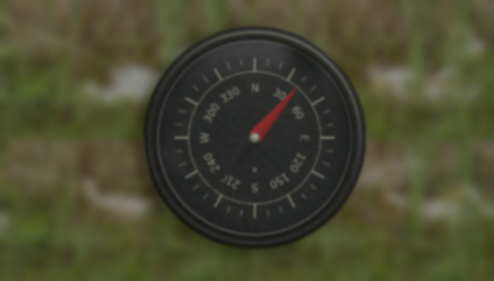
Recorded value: 40; °
